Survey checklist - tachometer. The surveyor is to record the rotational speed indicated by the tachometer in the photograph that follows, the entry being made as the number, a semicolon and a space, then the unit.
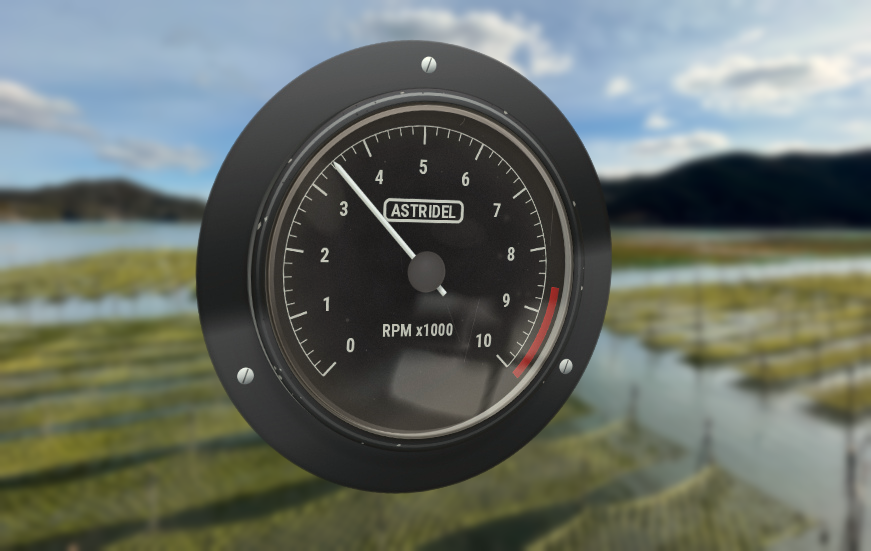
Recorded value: 3400; rpm
